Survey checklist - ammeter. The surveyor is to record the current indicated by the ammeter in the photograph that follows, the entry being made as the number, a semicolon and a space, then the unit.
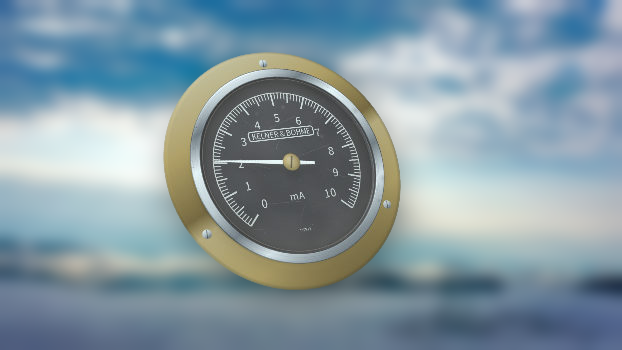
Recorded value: 2; mA
